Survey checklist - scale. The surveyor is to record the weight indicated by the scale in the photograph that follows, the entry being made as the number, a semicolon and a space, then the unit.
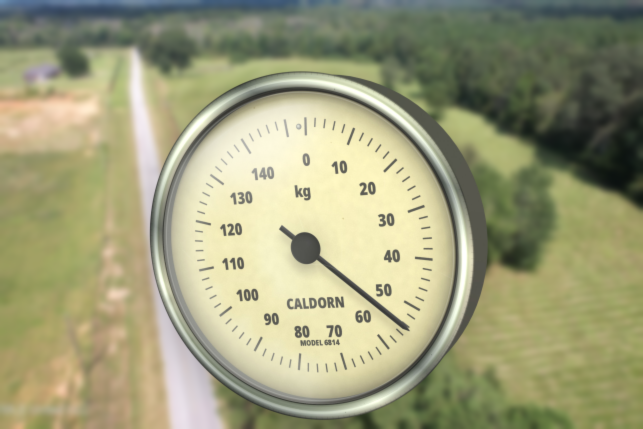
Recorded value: 54; kg
